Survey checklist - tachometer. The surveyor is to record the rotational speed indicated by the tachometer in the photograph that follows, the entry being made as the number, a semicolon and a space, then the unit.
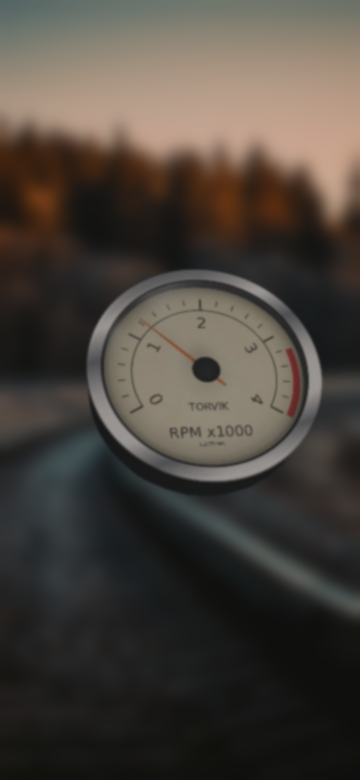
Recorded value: 1200; rpm
